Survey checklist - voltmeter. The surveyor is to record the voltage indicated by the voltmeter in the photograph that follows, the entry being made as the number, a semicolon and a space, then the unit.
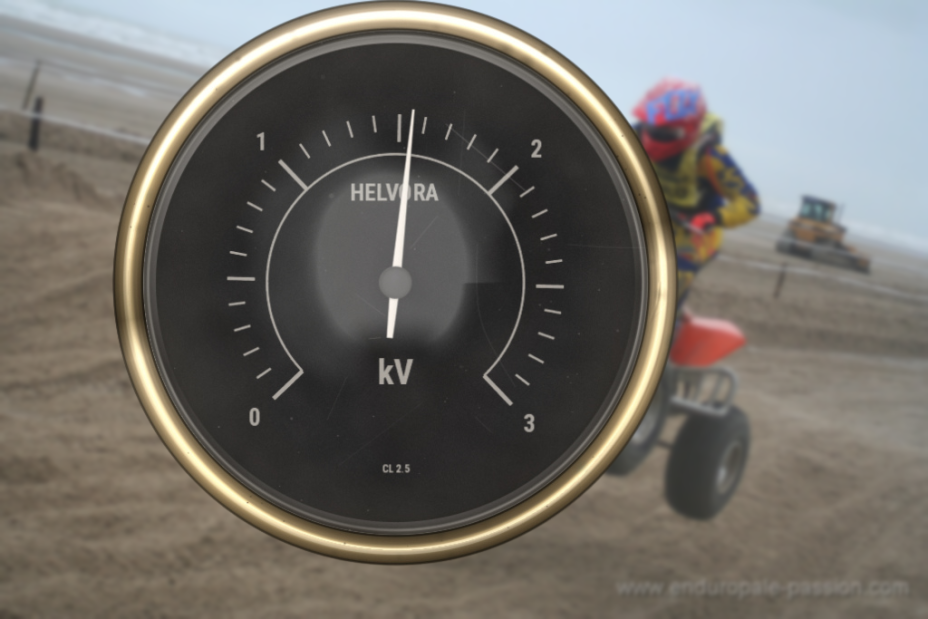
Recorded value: 1.55; kV
